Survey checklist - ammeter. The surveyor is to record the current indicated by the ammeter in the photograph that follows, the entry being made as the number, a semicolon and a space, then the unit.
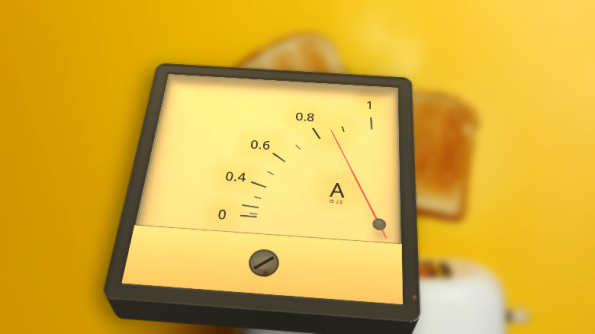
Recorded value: 0.85; A
